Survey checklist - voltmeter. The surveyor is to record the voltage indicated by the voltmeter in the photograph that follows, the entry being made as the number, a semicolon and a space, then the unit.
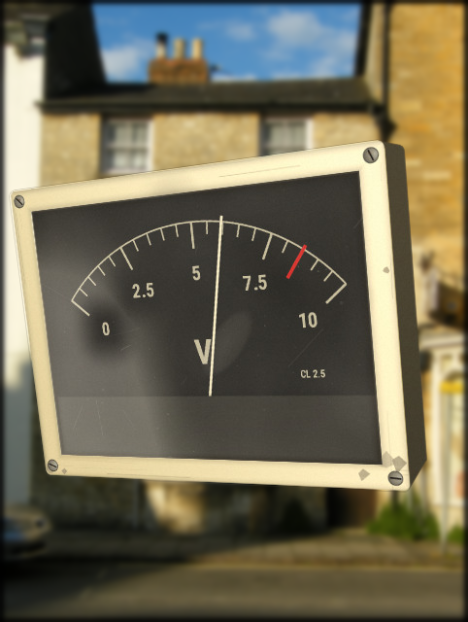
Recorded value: 6; V
